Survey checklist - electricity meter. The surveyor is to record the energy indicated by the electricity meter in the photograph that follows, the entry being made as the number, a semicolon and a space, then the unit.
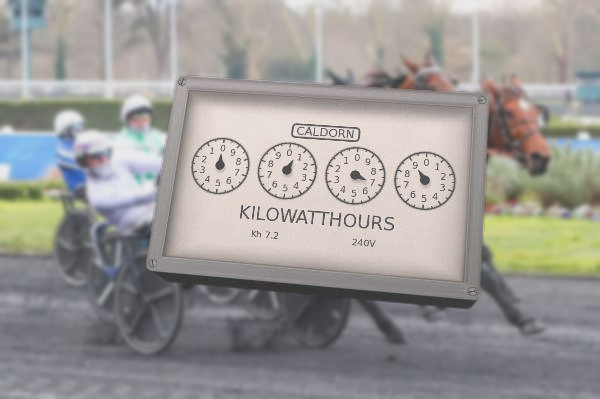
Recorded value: 69; kWh
